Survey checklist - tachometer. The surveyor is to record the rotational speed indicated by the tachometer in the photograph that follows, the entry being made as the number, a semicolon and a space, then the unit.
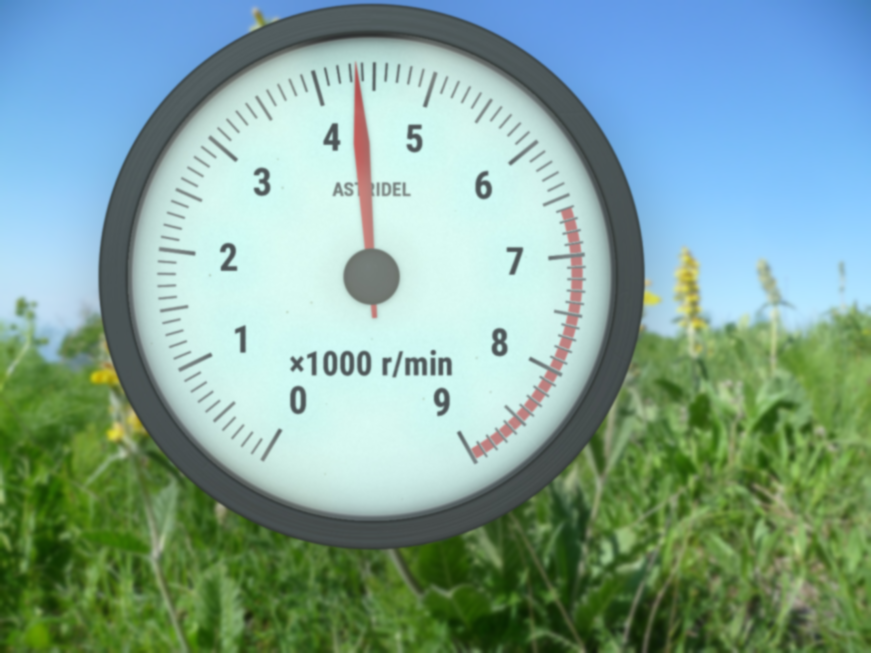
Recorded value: 4350; rpm
